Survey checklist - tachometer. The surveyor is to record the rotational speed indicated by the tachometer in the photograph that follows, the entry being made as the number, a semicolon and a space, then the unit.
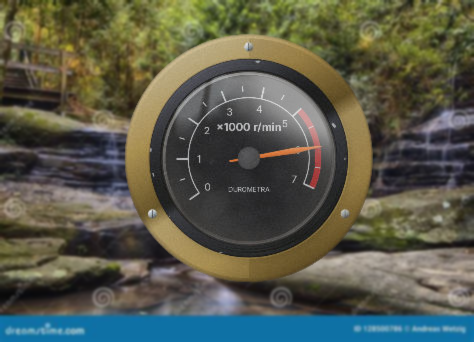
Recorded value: 6000; rpm
